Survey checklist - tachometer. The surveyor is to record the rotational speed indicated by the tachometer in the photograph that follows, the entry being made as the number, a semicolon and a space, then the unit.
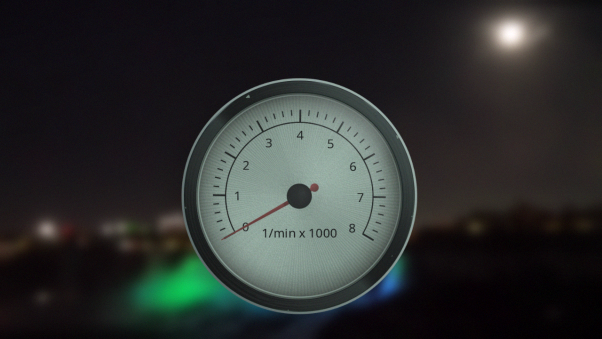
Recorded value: 0; rpm
